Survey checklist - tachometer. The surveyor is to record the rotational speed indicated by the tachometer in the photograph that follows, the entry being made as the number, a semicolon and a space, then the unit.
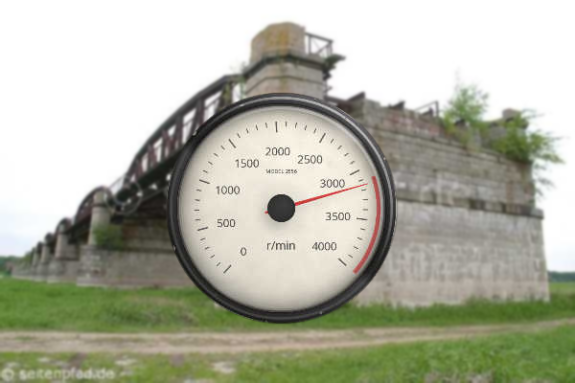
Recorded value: 3150; rpm
